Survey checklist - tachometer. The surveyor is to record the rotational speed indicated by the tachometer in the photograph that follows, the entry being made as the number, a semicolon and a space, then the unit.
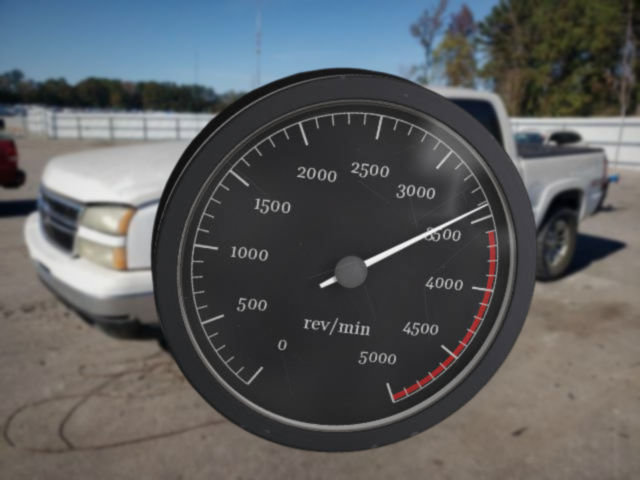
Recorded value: 3400; rpm
